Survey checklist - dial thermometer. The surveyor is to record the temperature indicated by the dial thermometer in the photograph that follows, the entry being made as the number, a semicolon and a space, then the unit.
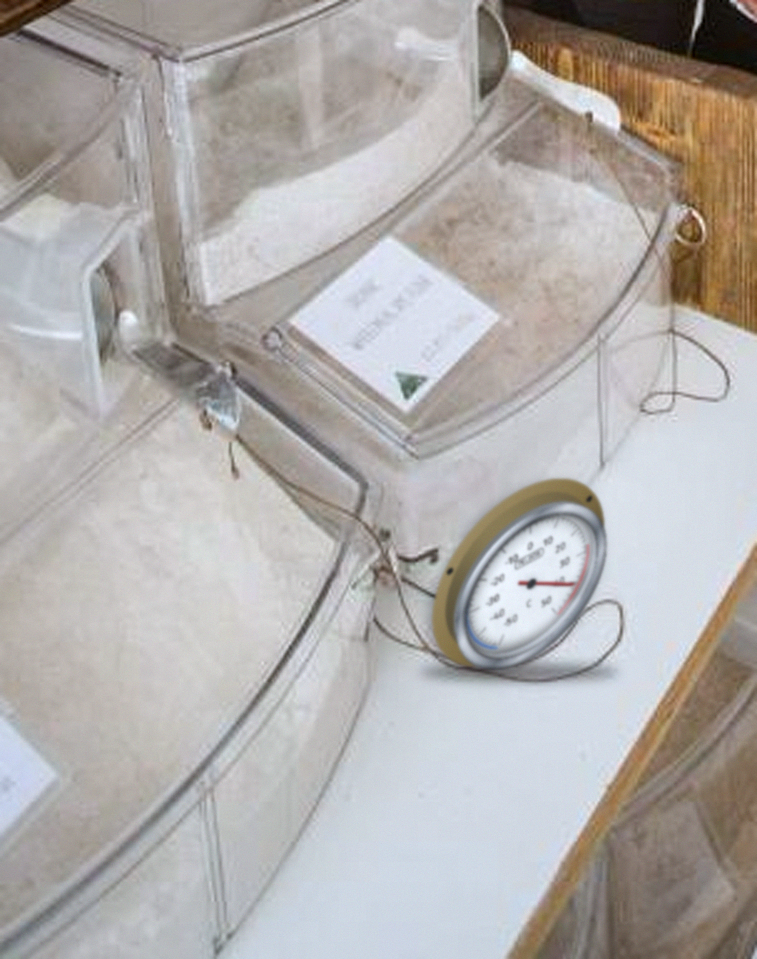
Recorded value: 40; °C
